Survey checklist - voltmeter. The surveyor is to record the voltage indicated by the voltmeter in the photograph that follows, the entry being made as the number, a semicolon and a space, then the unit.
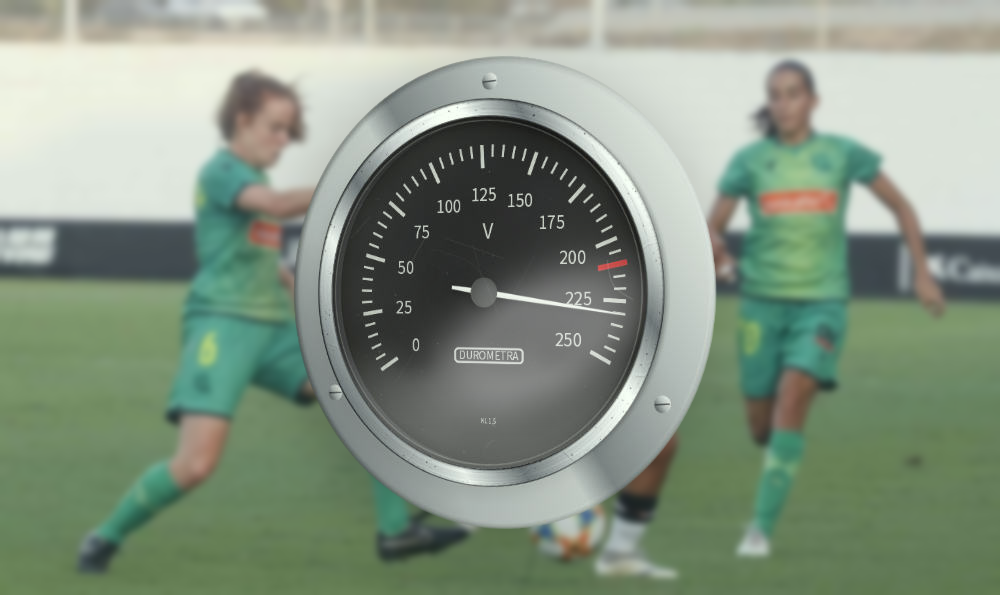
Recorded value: 230; V
